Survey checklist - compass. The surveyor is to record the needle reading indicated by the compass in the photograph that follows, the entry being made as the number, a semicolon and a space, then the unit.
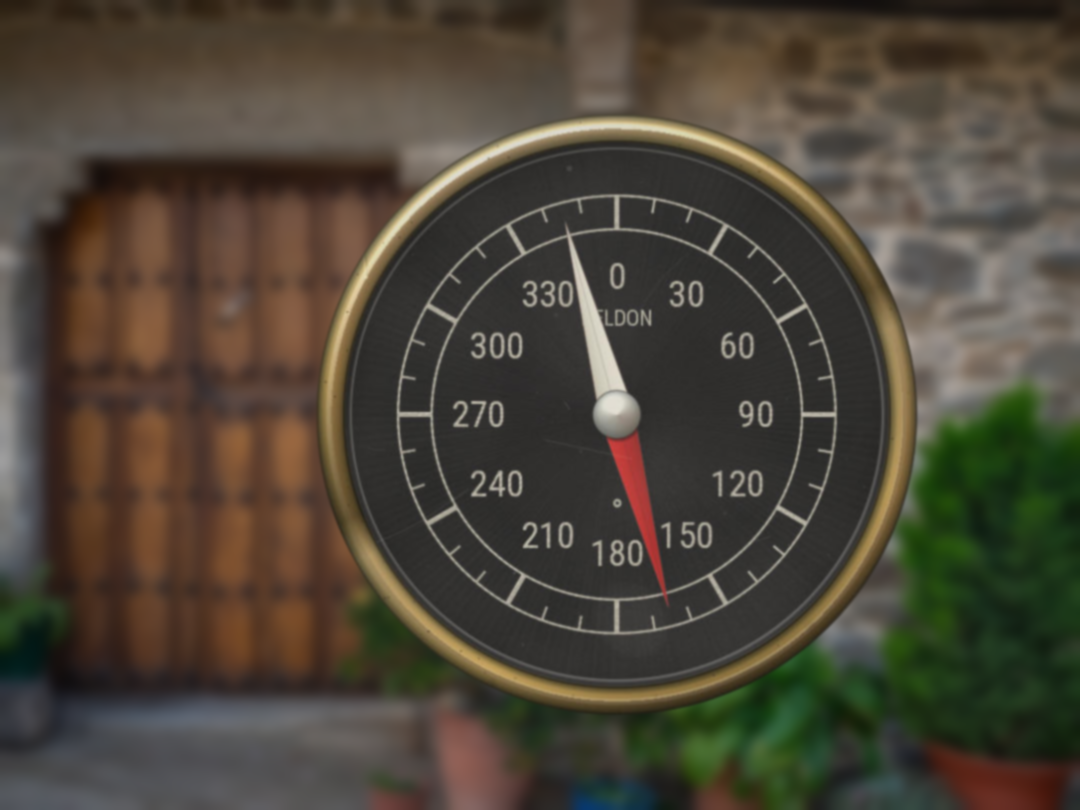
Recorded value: 165; °
